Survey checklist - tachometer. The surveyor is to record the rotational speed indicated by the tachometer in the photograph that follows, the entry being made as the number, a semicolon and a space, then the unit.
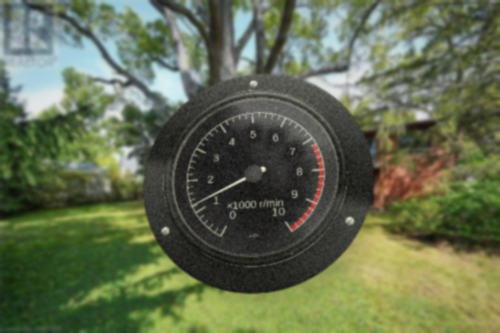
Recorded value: 1200; rpm
